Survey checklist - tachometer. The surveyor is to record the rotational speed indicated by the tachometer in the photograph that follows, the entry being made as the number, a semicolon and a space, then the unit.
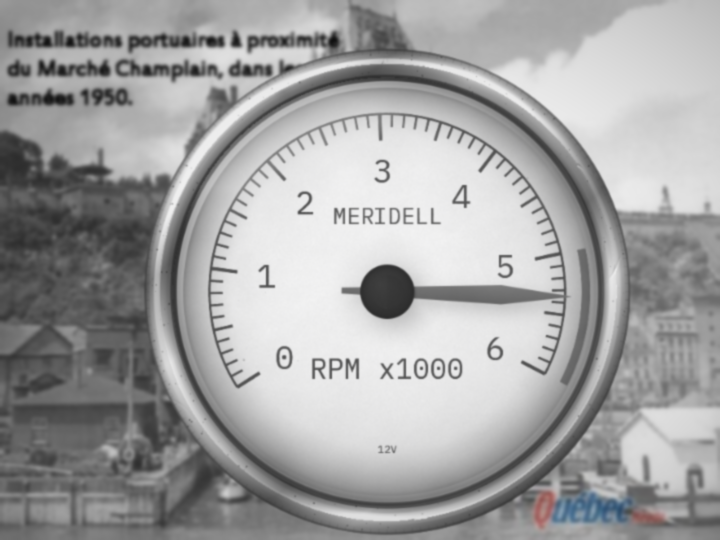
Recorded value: 5350; rpm
